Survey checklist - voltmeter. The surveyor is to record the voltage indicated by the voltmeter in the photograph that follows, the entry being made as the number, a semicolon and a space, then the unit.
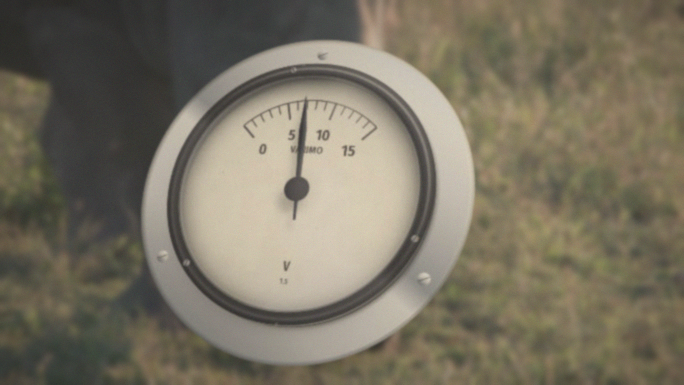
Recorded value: 7; V
